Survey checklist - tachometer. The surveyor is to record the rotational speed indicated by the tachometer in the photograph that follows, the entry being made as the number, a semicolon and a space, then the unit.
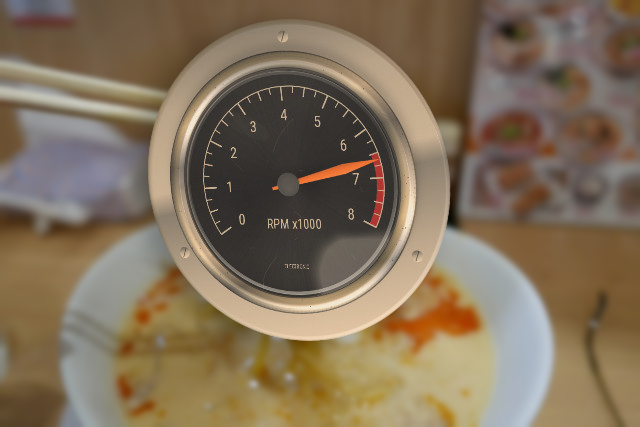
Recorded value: 6625; rpm
